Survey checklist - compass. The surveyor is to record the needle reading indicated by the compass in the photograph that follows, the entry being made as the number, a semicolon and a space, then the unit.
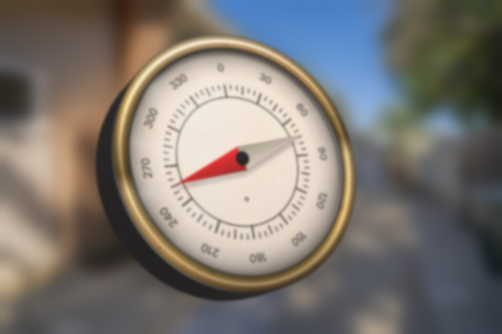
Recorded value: 255; °
